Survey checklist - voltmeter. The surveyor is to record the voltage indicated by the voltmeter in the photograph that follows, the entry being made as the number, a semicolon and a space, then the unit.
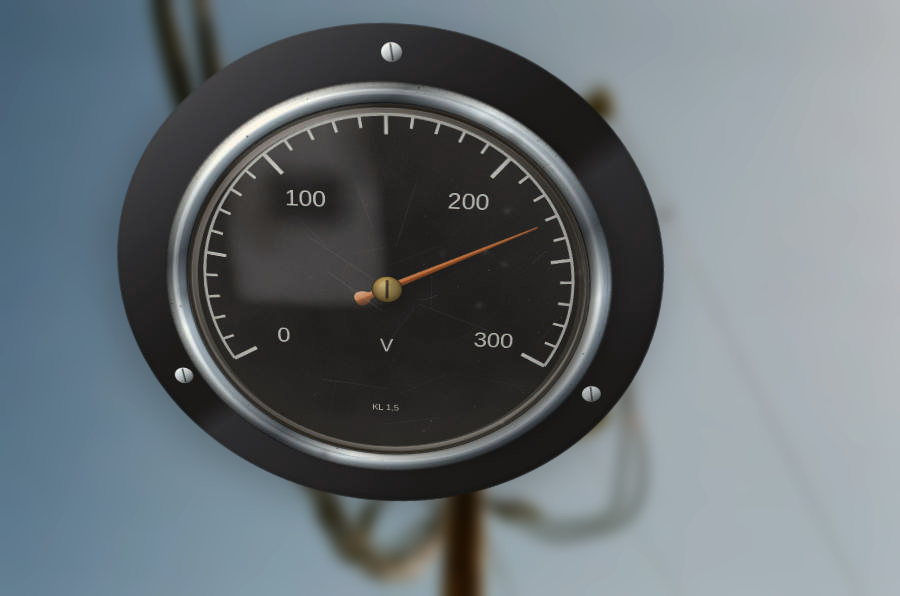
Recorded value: 230; V
